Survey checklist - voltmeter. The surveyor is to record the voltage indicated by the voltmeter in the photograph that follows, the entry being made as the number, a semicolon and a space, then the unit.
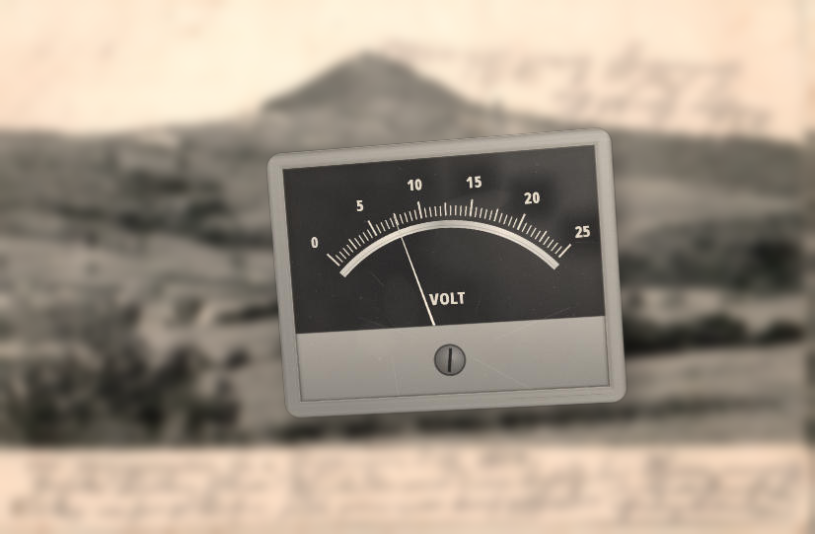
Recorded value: 7.5; V
